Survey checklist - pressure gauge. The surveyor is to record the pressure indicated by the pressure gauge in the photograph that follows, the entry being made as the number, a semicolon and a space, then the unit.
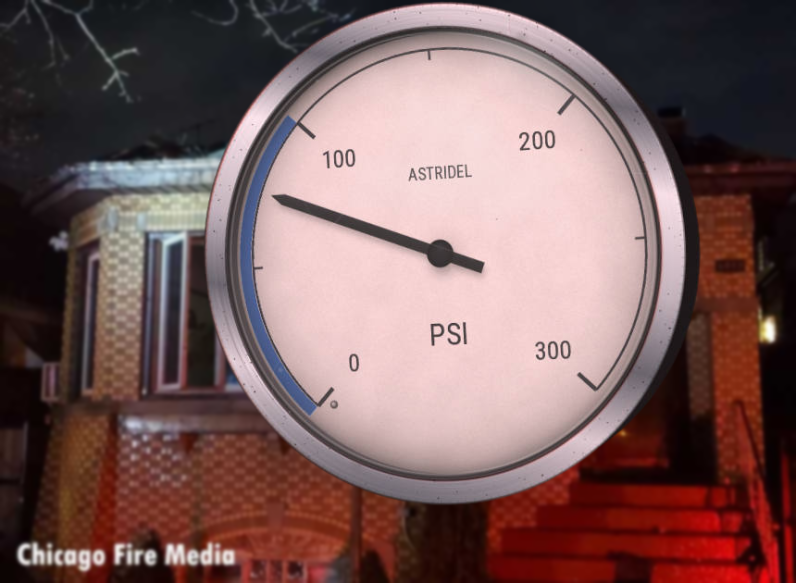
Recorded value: 75; psi
